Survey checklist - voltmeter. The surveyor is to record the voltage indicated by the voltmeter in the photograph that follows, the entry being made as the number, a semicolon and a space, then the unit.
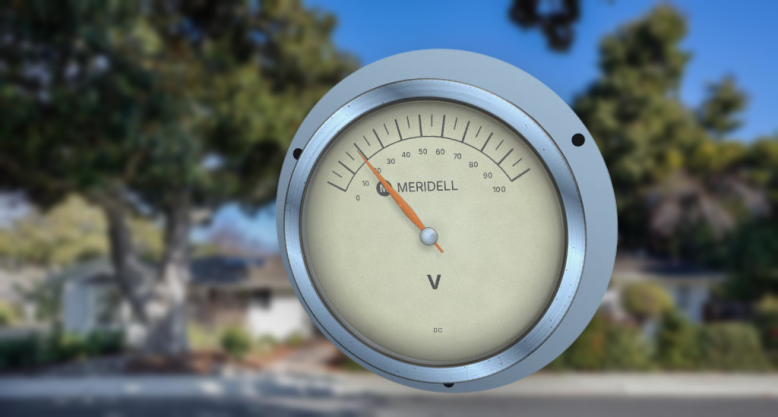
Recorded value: 20; V
